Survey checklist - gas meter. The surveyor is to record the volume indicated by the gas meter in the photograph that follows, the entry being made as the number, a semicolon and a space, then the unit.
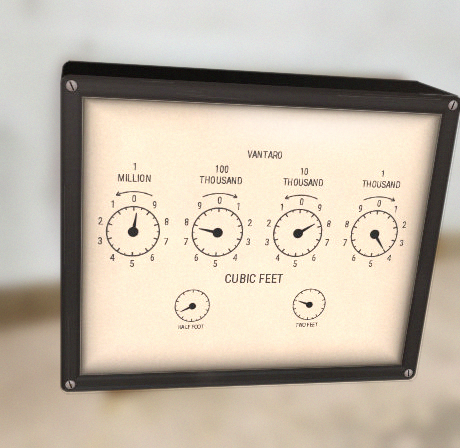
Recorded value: 978400; ft³
